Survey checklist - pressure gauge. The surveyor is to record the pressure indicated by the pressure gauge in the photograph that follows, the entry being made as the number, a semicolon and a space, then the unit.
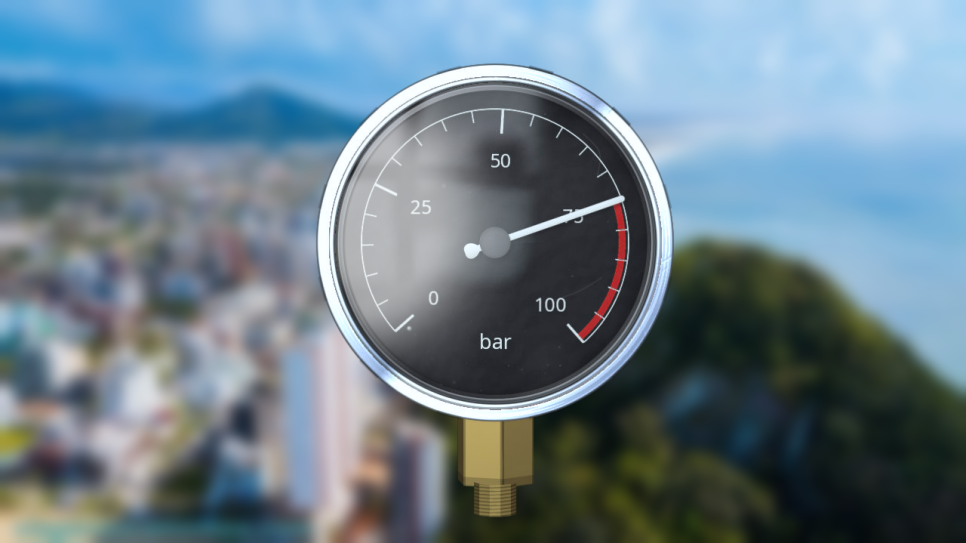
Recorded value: 75; bar
